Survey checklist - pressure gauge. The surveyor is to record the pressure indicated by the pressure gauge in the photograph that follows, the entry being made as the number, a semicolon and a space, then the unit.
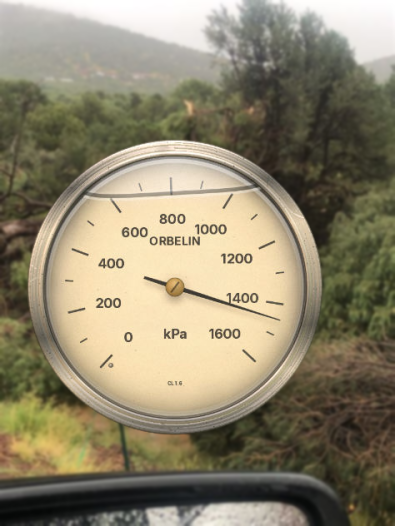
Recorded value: 1450; kPa
